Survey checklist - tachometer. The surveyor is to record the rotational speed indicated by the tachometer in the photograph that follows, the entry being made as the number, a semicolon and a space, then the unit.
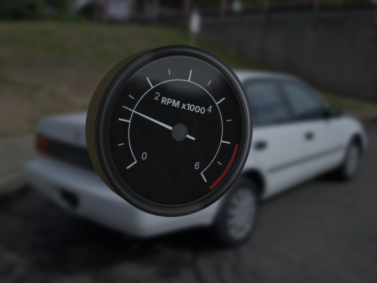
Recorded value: 1250; rpm
